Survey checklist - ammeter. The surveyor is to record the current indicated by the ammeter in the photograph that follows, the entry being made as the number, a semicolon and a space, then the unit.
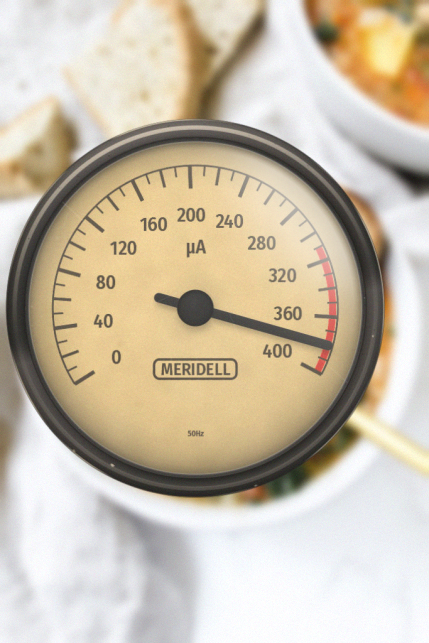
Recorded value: 380; µA
